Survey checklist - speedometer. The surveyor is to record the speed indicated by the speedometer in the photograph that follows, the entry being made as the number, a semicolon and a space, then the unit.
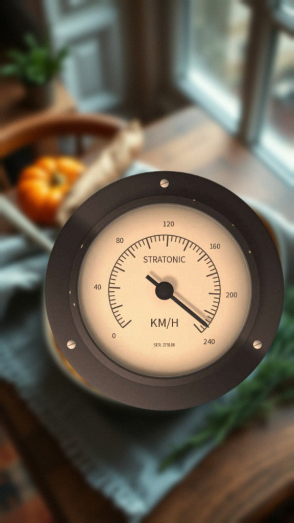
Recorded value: 232; km/h
